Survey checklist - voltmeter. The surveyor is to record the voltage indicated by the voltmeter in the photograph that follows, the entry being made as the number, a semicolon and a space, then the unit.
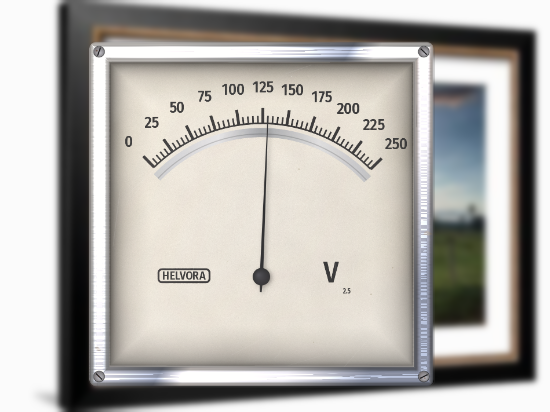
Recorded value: 130; V
